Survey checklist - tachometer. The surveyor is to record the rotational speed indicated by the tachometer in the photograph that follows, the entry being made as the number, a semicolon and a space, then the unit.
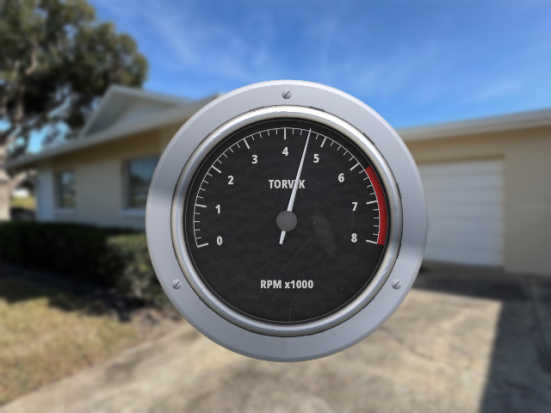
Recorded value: 4600; rpm
